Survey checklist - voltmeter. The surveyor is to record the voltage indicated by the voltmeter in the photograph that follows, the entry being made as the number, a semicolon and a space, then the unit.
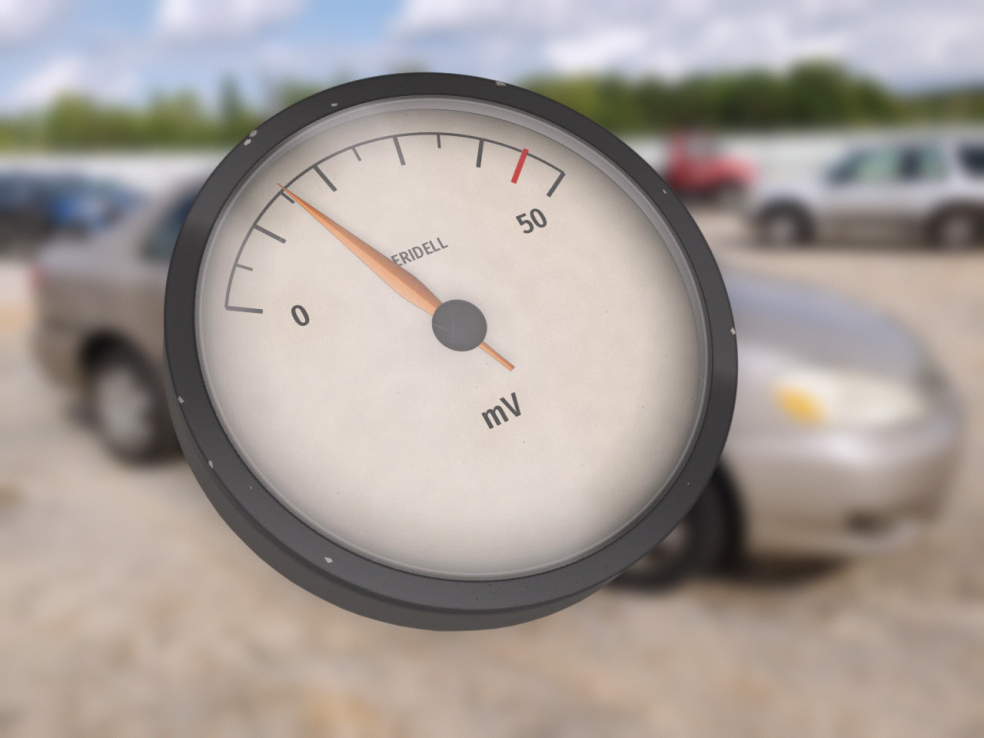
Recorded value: 15; mV
